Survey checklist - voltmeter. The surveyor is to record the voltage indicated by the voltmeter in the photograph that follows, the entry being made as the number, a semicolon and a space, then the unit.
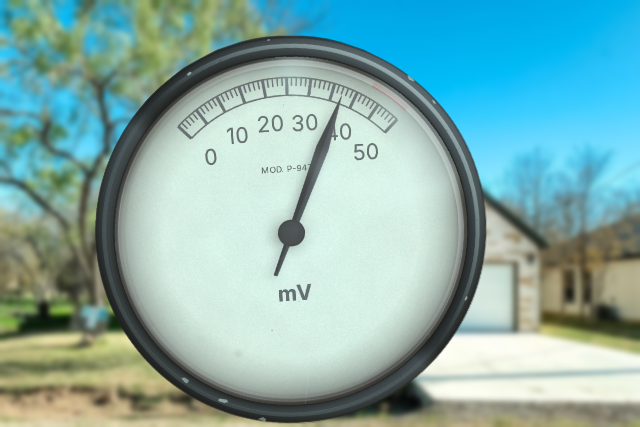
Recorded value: 37; mV
